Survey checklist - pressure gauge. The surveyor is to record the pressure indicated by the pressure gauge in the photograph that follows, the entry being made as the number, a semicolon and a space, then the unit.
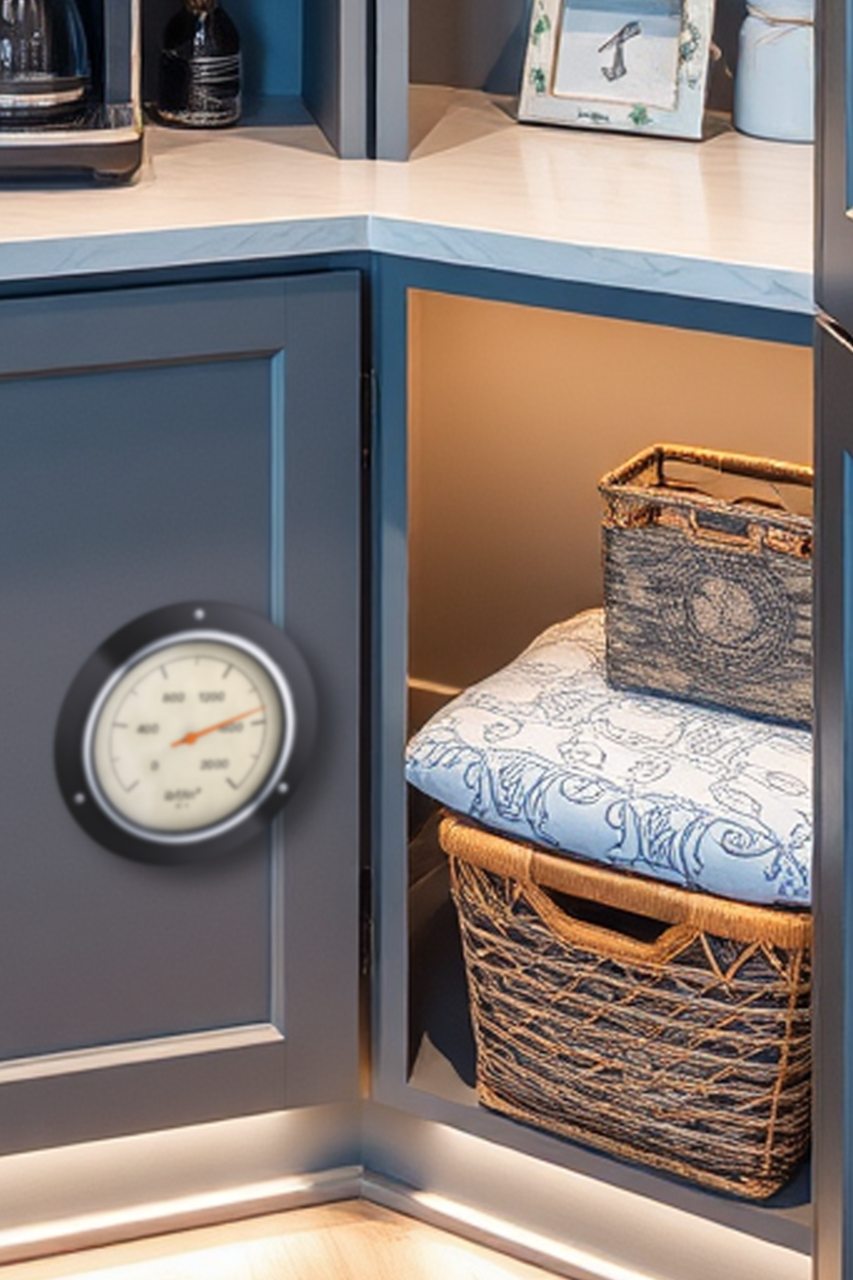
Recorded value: 1500; psi
